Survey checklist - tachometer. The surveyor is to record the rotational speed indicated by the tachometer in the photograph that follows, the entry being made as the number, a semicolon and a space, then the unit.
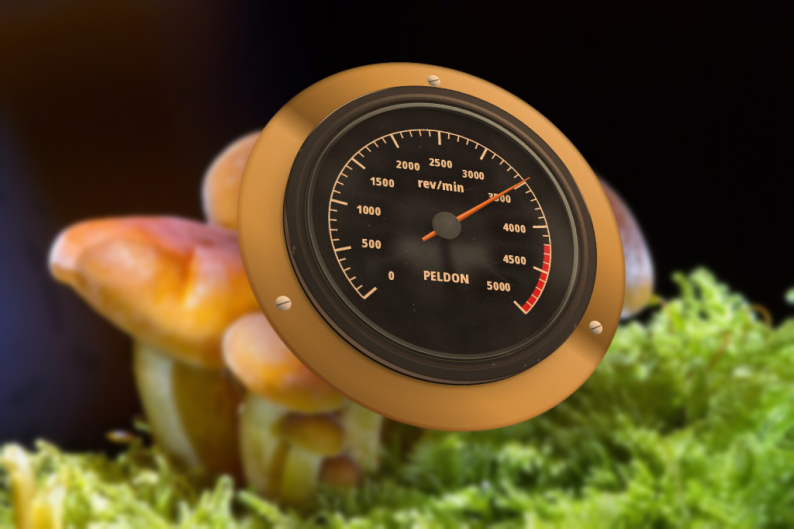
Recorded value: 3500; rpm
